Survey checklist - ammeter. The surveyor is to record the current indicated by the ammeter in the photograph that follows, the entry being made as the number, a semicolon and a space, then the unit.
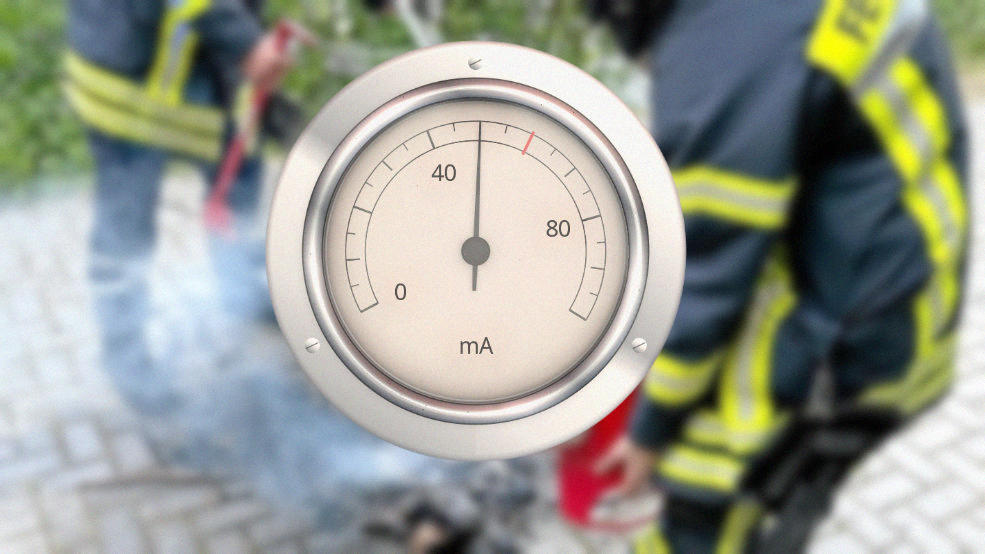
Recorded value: 50; mA
